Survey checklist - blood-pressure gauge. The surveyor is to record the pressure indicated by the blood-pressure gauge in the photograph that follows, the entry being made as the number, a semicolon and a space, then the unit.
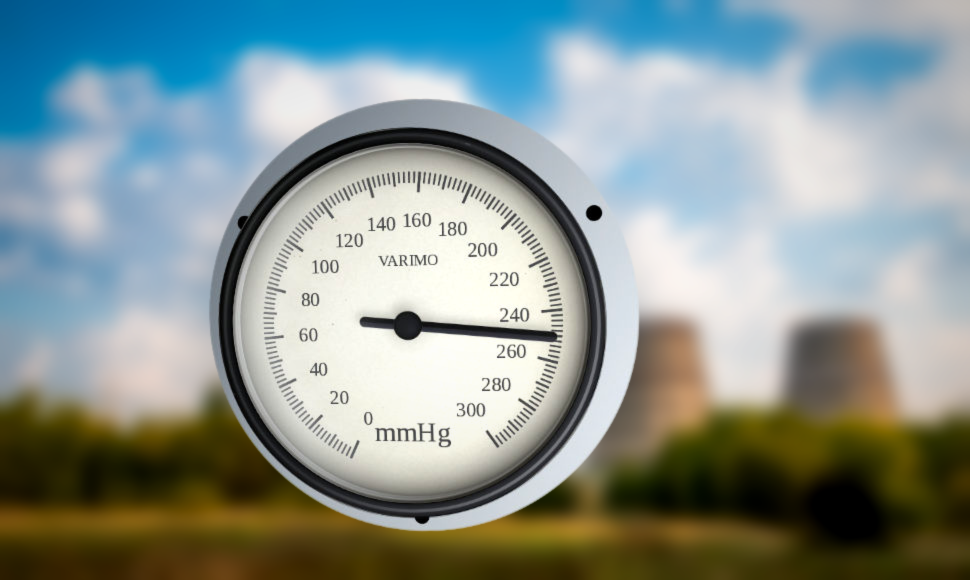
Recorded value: 250; mmHg
